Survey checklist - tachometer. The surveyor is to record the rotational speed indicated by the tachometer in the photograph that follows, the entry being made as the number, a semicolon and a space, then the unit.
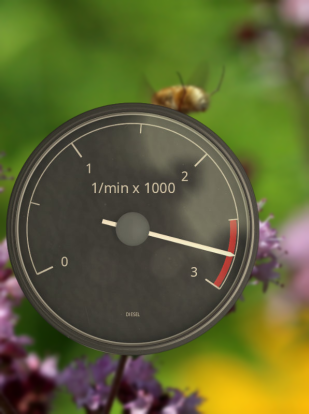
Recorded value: 2750; rpm
